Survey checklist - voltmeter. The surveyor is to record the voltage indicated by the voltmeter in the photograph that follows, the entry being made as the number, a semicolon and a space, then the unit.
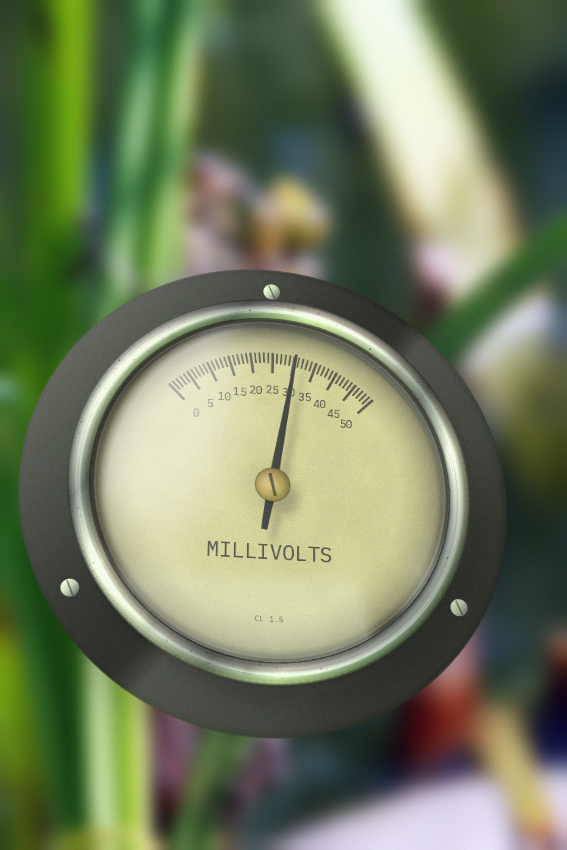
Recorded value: 30; mV
